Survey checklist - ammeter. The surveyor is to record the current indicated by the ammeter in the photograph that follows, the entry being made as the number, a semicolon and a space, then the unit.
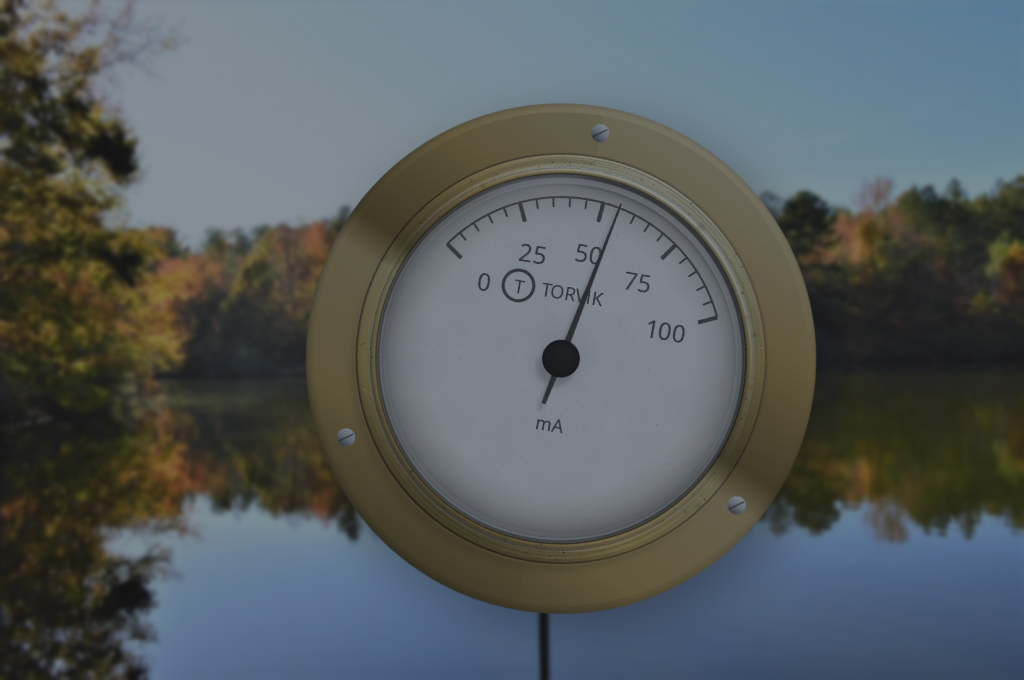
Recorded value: 55; mA
